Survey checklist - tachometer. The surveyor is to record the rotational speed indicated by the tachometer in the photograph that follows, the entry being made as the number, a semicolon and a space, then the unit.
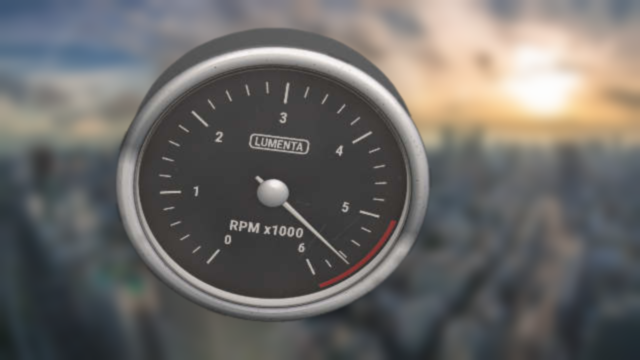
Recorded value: 5600; rpm
